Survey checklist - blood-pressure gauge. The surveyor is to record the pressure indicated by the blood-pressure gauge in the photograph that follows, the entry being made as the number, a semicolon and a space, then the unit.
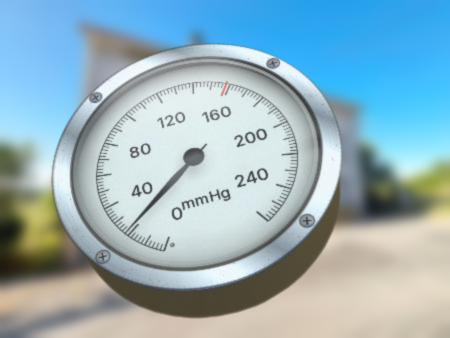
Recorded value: 20; mmHg
